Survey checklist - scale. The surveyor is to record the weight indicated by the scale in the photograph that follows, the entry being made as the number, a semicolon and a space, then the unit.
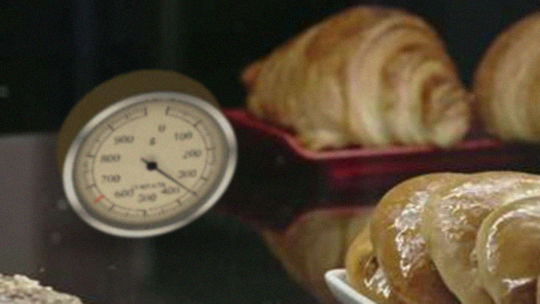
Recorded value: 350; g
